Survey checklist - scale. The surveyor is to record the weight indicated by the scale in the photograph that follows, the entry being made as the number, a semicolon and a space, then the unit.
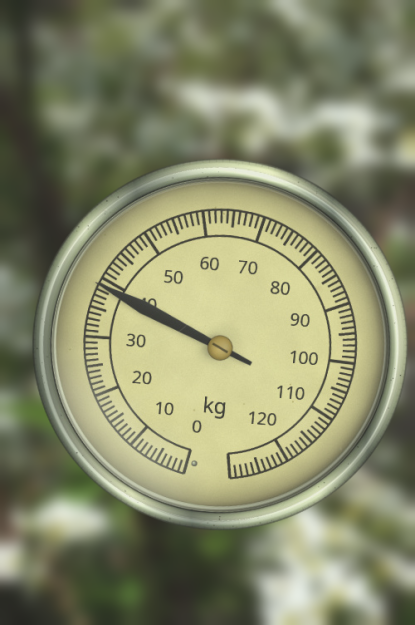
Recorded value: 39; kg
